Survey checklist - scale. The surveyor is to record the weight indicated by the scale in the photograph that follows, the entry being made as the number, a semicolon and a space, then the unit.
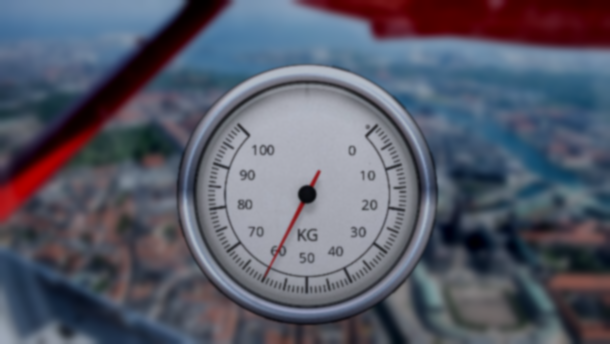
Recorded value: 60; kg
